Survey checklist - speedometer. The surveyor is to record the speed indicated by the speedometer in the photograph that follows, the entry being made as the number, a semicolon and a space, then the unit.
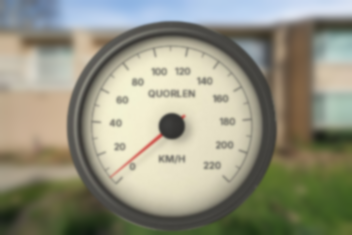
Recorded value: 5; km/h
